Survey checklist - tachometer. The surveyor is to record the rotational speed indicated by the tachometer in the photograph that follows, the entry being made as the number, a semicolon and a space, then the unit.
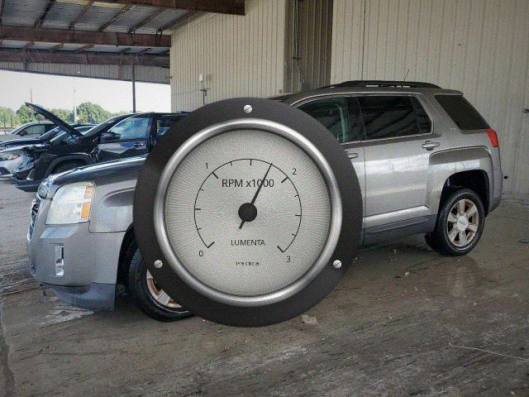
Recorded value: 1750; rpm
